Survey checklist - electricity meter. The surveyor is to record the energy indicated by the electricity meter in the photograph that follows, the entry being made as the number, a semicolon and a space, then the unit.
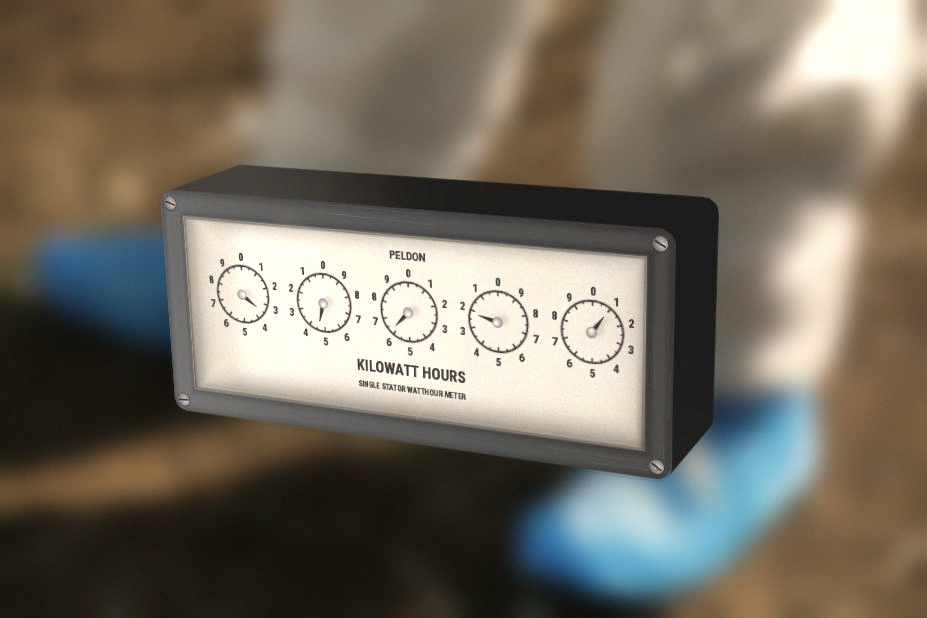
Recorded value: 34621; kWh
